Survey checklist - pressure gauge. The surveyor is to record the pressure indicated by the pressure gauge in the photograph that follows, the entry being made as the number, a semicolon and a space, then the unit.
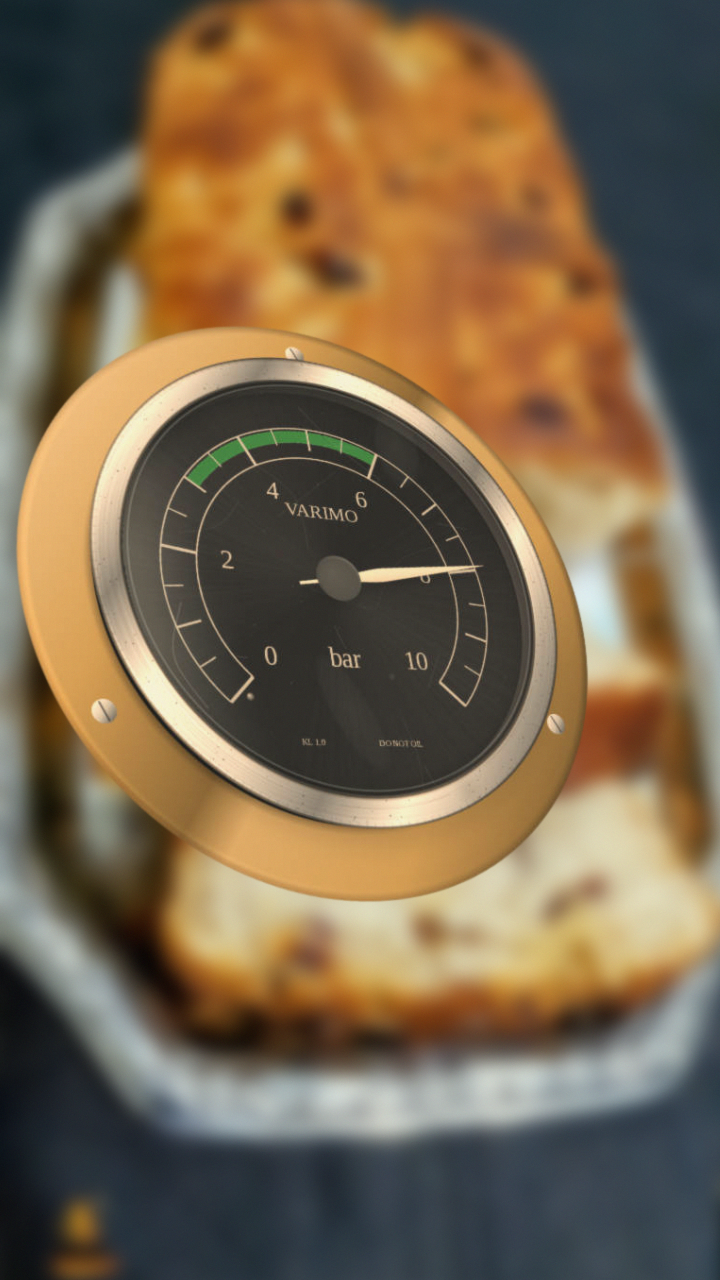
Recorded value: 8; bar
